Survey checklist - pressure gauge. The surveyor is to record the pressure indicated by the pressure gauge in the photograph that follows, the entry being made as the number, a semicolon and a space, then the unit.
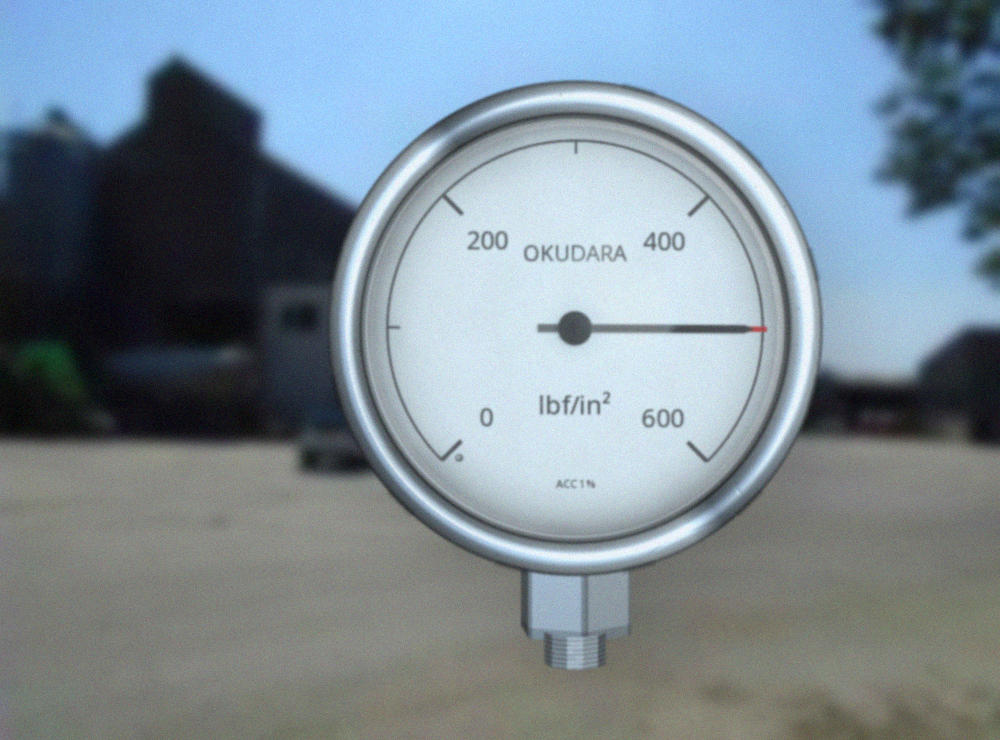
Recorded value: 500; psi
